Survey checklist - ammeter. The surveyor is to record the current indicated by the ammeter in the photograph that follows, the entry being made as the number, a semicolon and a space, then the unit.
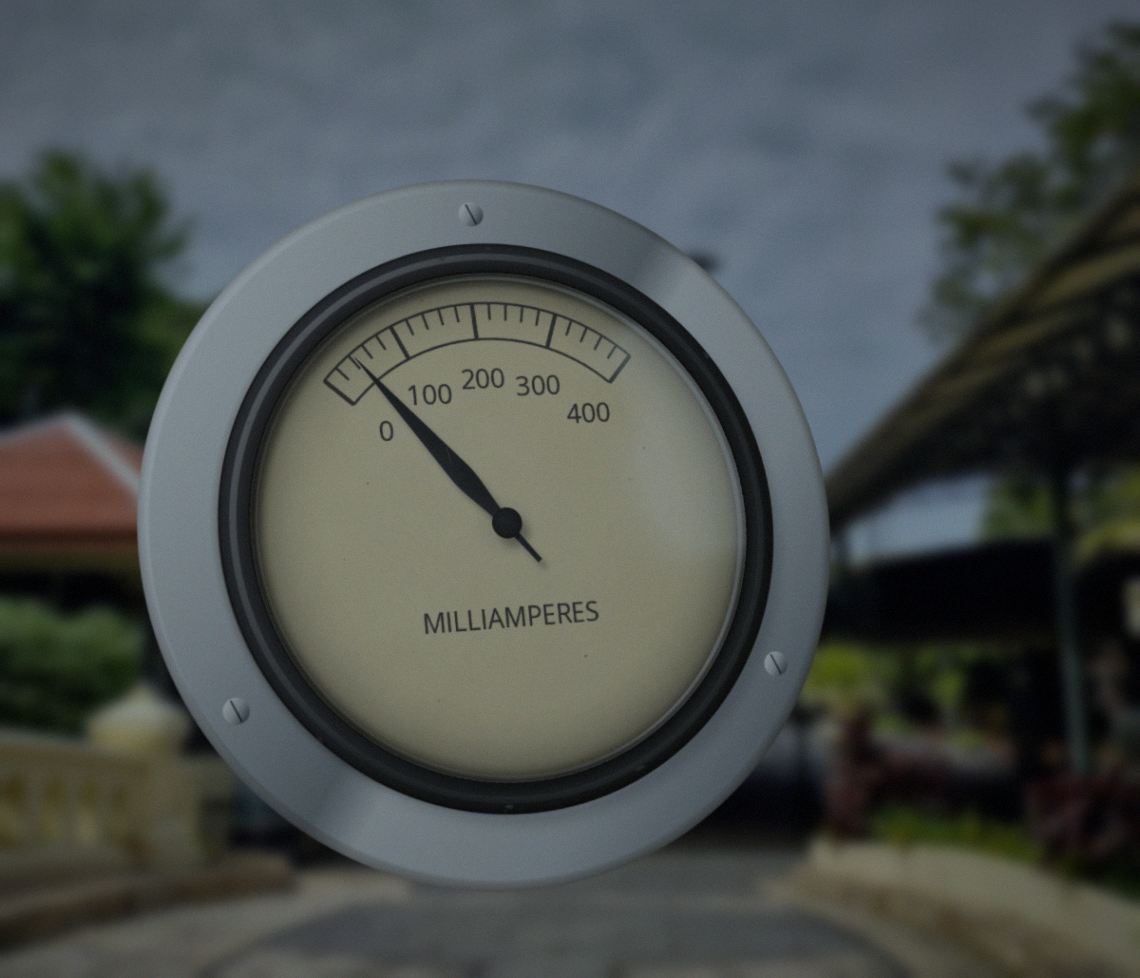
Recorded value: 40; mA
